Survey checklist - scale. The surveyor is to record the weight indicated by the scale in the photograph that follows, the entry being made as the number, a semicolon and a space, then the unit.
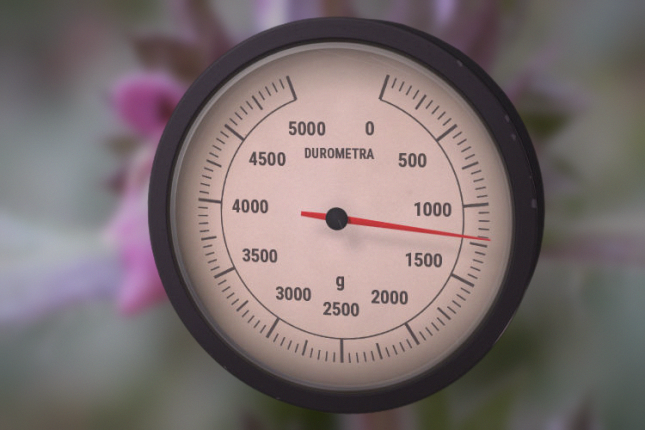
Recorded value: 1200; g
